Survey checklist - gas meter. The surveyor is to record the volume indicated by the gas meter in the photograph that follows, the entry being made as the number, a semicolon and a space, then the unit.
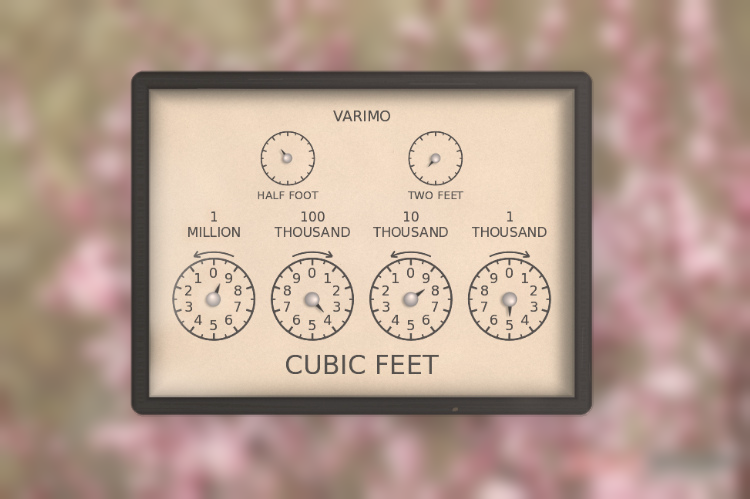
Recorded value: 938500; ft³
